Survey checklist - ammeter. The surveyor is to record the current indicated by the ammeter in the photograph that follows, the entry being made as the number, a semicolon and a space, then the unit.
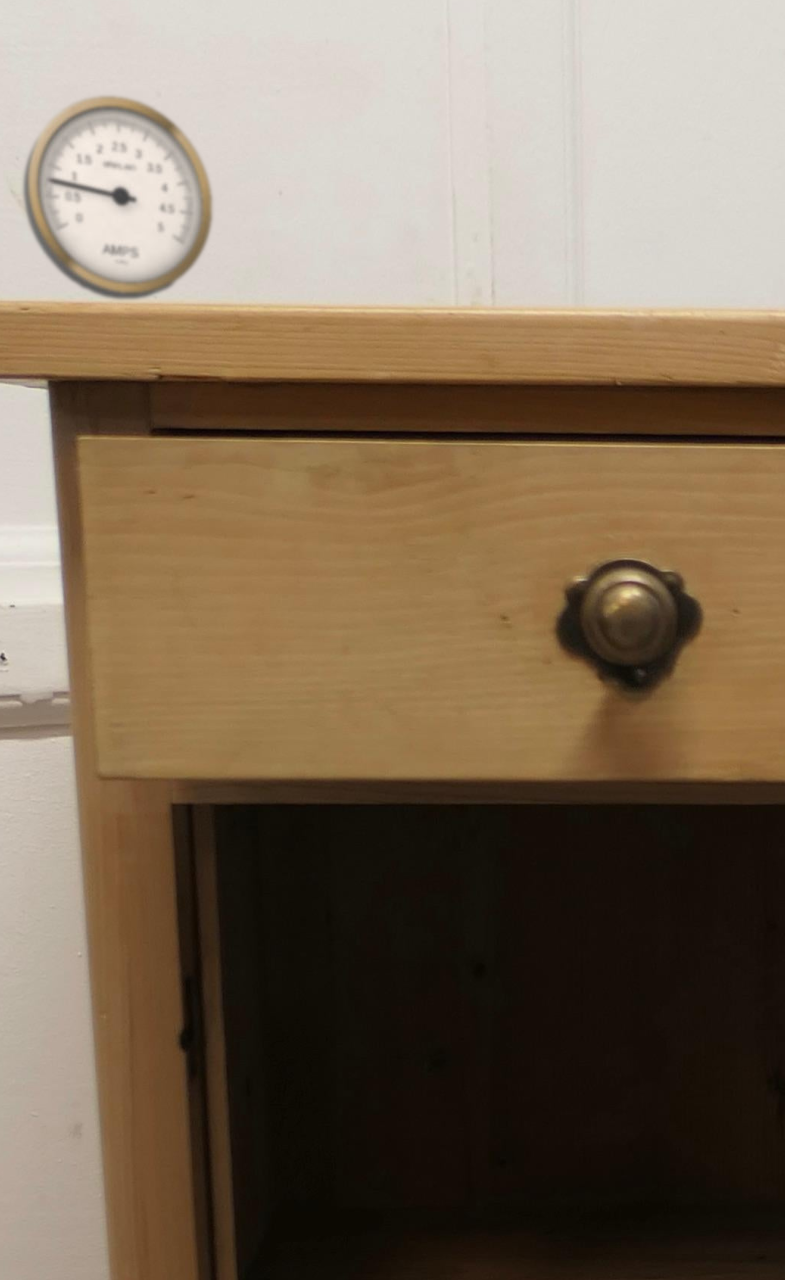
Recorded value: 0.75; A
